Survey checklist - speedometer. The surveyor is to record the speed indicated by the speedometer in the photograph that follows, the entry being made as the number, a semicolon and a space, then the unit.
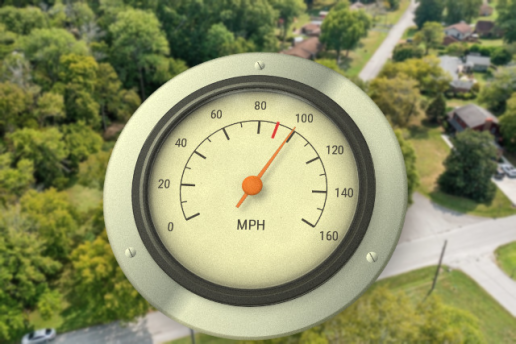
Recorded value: 100; mph
